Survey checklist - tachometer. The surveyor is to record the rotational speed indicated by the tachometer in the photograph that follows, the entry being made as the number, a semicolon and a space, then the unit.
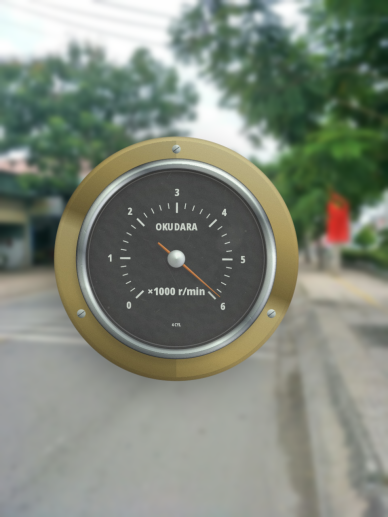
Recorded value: 5900; rpm
